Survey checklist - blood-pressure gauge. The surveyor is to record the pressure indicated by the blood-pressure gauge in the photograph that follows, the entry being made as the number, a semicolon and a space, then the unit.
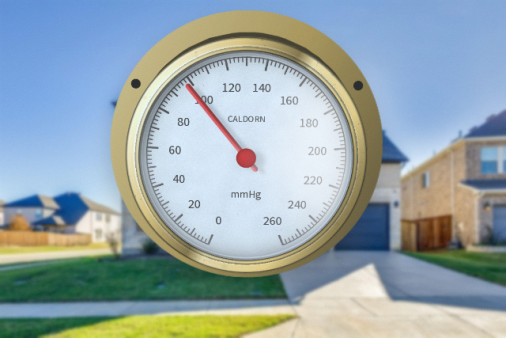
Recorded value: 98; mmHg
